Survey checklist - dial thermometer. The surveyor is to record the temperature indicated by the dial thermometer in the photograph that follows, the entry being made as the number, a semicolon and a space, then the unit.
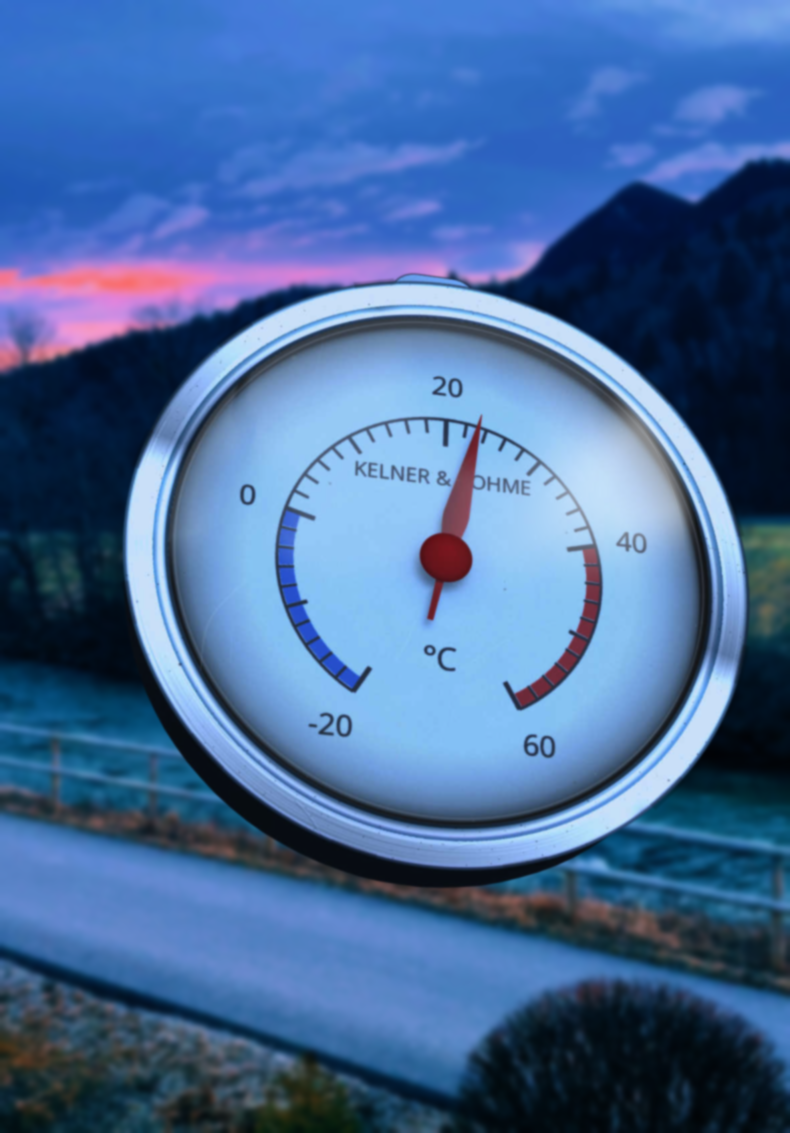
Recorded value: 23; °C
